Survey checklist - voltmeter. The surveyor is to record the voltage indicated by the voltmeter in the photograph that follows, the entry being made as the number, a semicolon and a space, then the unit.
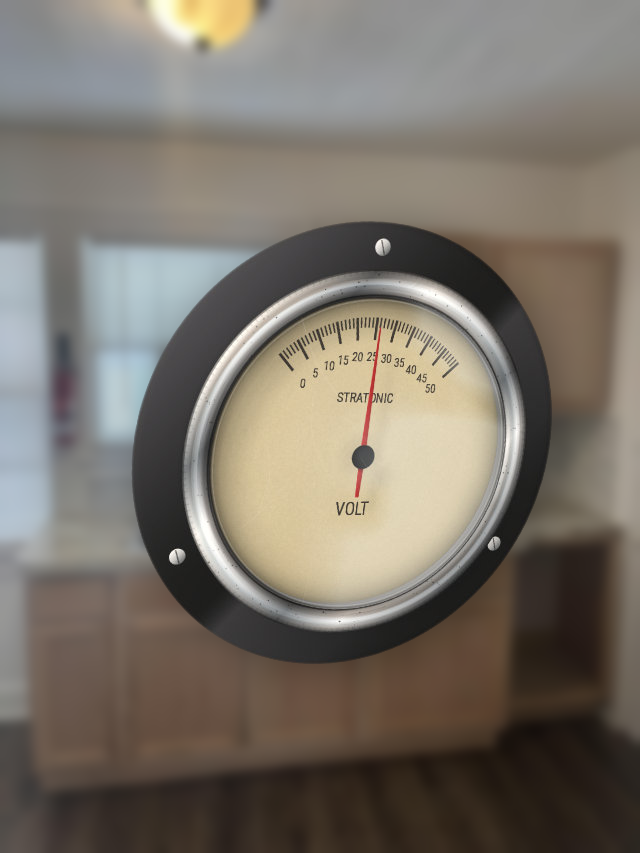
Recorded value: 25; V
